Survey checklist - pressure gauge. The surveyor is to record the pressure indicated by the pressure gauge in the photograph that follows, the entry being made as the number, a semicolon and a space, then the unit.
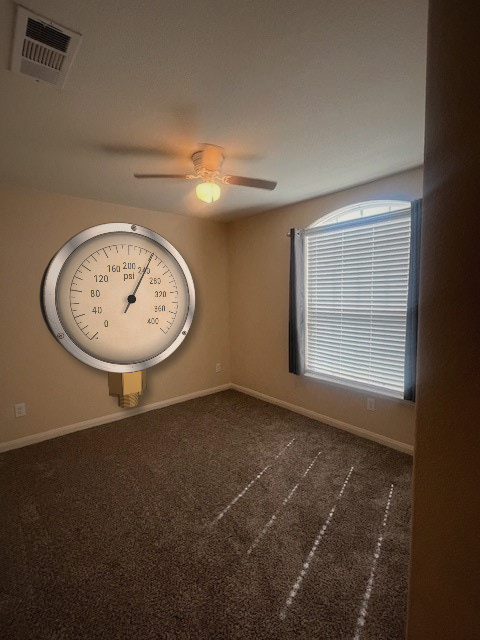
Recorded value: 240; psi
